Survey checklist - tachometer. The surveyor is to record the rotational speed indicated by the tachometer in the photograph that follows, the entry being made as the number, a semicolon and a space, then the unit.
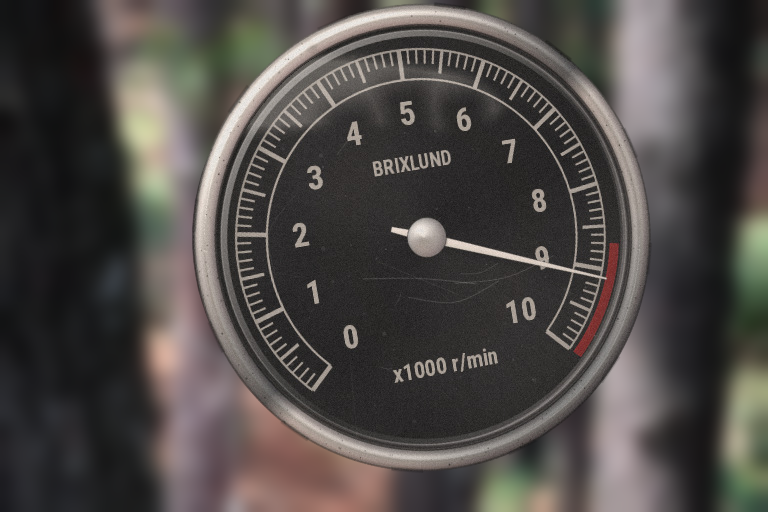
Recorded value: 9100; rpm
